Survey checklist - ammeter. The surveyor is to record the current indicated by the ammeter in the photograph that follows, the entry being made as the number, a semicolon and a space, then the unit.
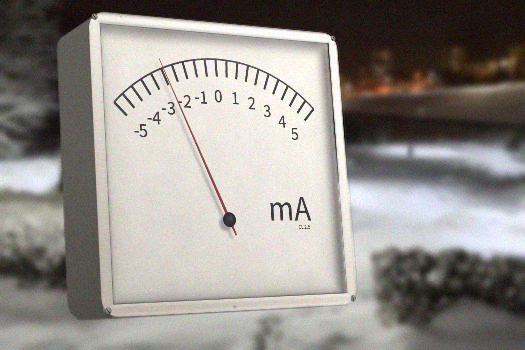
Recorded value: -2.5; mA
